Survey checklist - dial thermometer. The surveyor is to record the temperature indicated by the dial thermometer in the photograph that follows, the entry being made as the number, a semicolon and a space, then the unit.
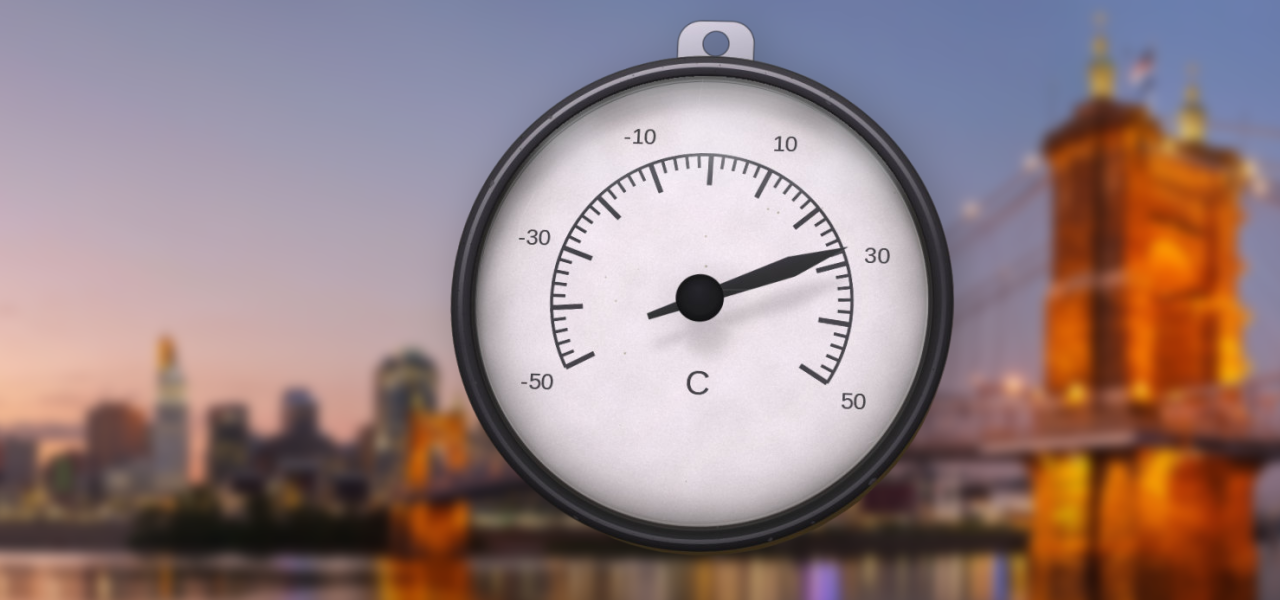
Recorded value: 28; °C
